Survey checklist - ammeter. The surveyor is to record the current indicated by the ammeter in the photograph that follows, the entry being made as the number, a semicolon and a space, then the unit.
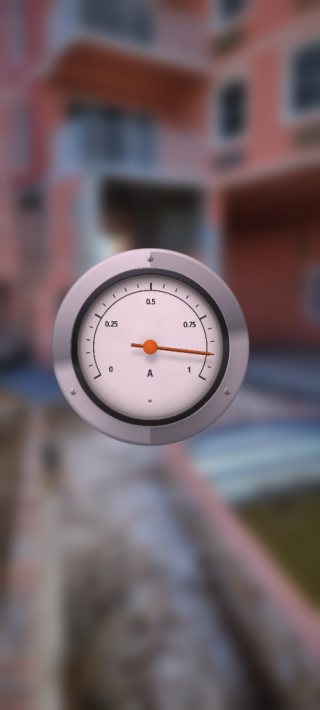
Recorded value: 0.9; A
